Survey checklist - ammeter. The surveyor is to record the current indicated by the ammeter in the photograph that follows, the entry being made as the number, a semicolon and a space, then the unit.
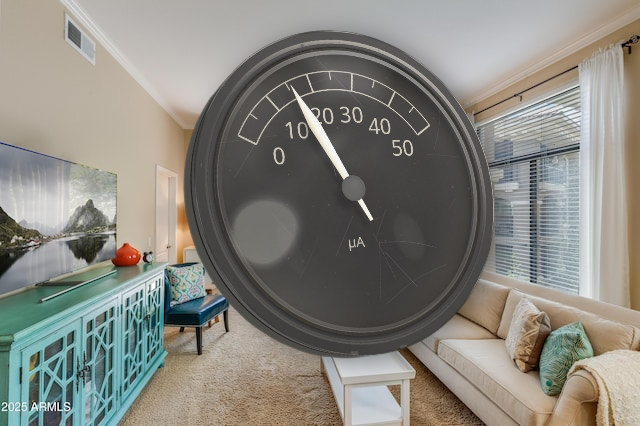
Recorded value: 15; µA
